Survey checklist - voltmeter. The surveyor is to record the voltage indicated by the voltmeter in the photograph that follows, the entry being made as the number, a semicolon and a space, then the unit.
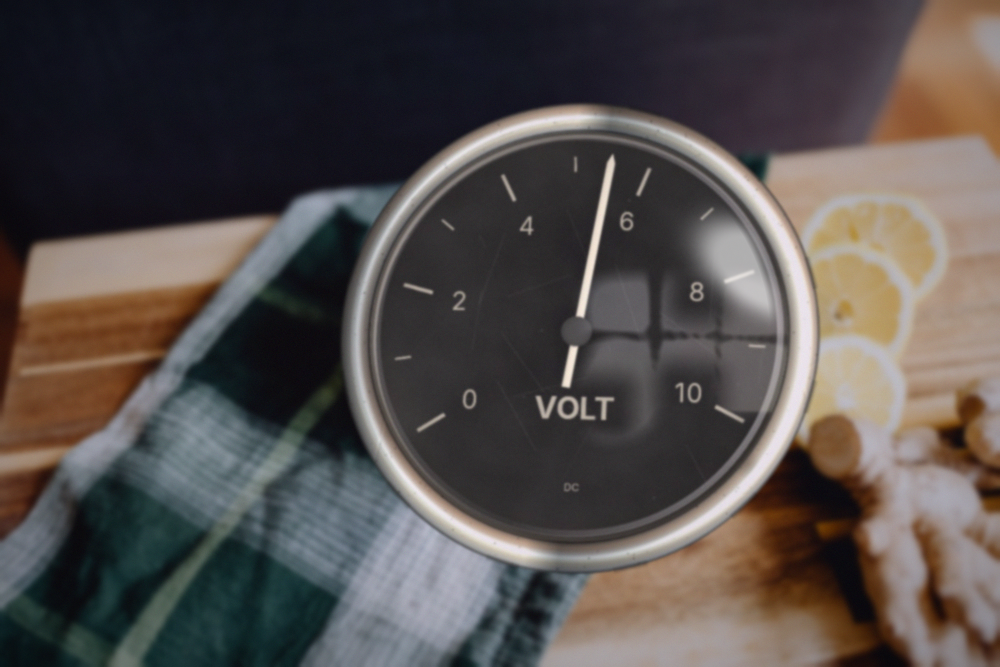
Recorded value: 5.5; V
